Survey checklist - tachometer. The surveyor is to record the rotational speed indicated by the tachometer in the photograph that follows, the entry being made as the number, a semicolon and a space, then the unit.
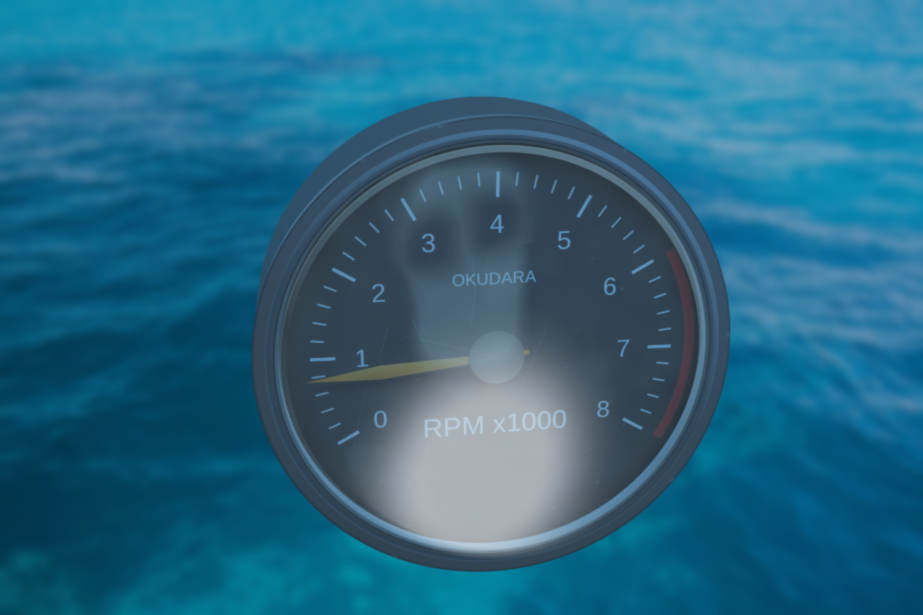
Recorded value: 800; rpm
